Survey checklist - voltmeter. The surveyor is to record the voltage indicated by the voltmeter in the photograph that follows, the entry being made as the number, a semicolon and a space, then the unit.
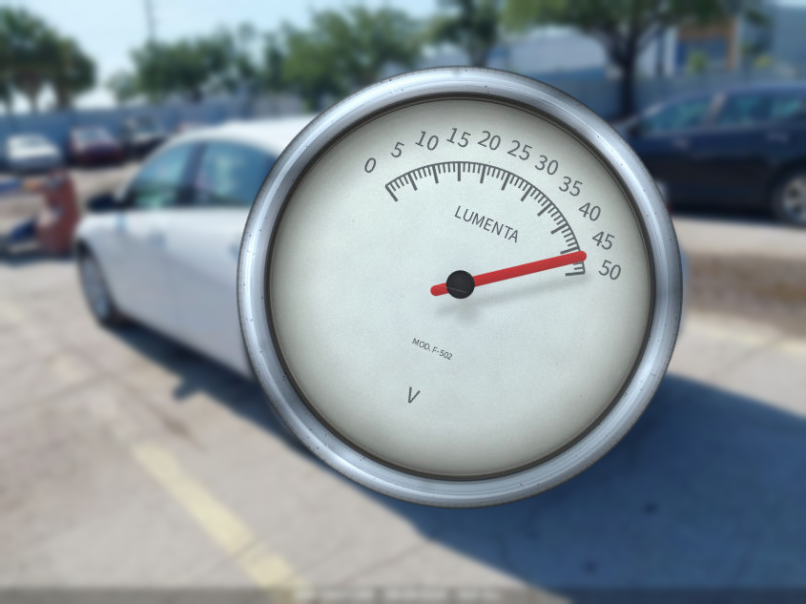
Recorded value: 47; V
